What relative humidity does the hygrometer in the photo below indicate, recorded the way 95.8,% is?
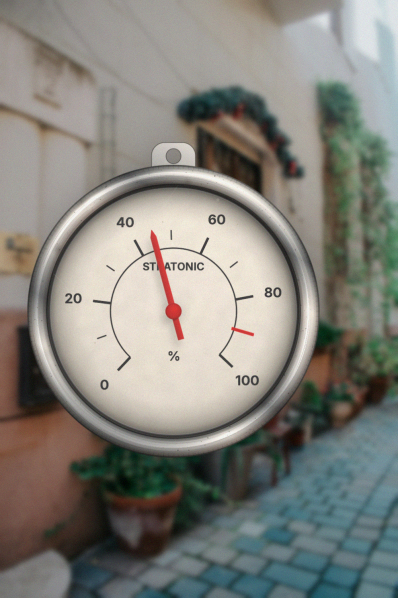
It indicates 45,%
